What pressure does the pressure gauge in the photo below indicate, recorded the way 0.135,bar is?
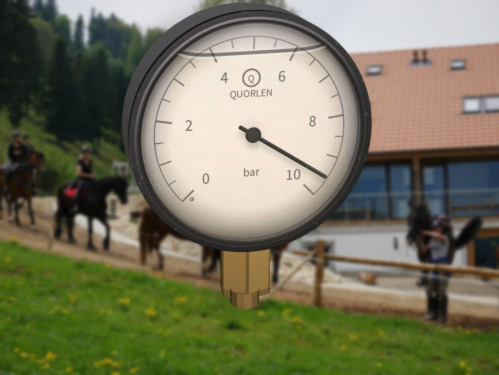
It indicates 9.5,bar
